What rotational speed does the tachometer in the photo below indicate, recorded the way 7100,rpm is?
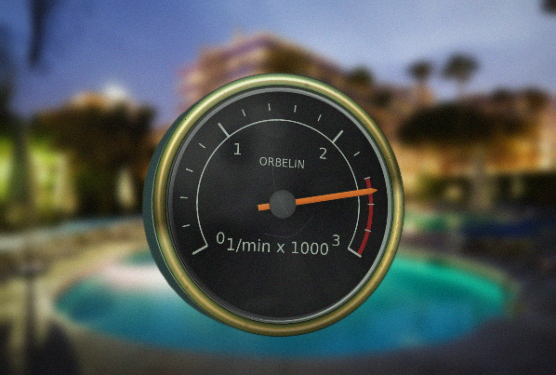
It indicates 2500,rpm
